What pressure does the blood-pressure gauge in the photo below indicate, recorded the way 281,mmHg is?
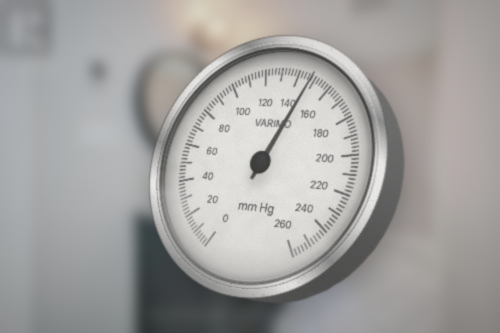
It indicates 150,mmHg
